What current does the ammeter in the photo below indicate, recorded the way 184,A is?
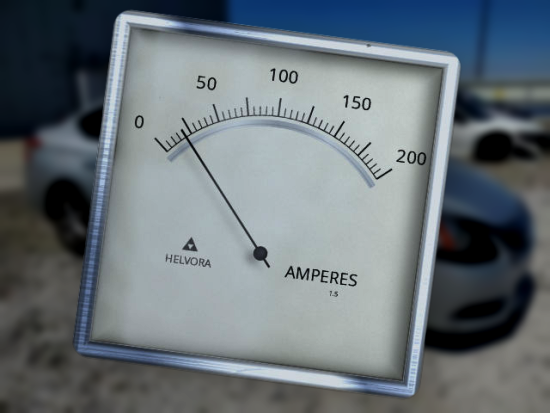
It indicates 20,A
